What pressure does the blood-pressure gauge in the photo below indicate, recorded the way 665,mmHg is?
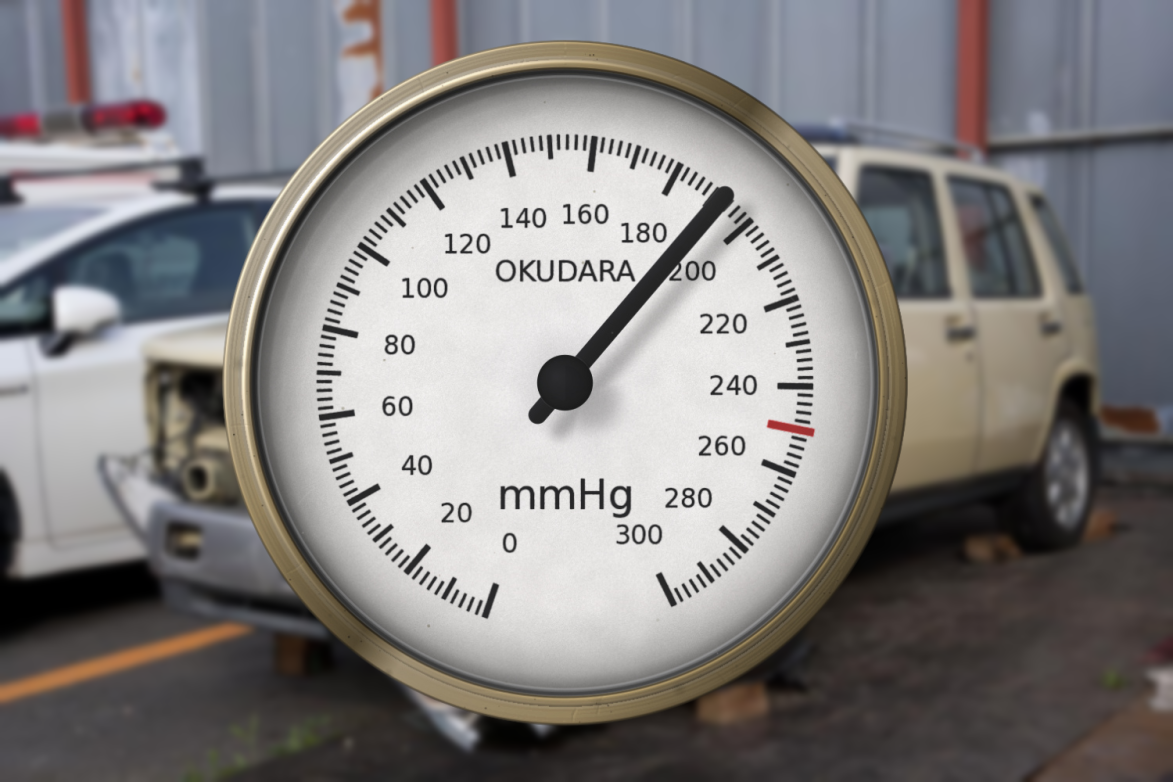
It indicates 192,mmHg
